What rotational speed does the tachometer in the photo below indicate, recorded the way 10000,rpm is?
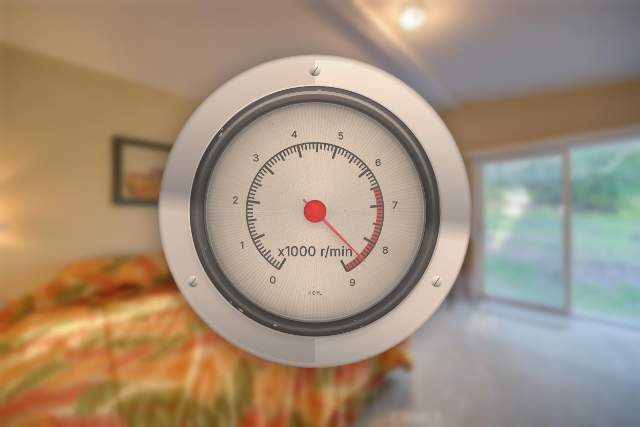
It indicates 8500,rpm
